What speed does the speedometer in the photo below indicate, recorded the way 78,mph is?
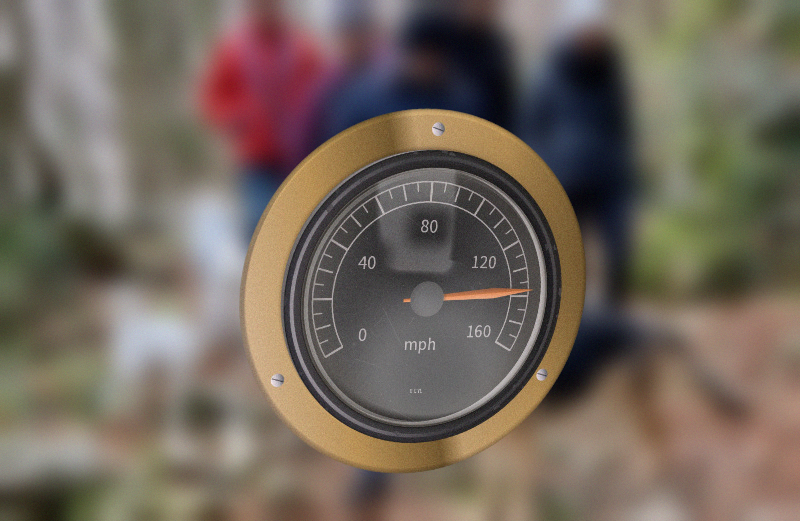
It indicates 137.5,mph
